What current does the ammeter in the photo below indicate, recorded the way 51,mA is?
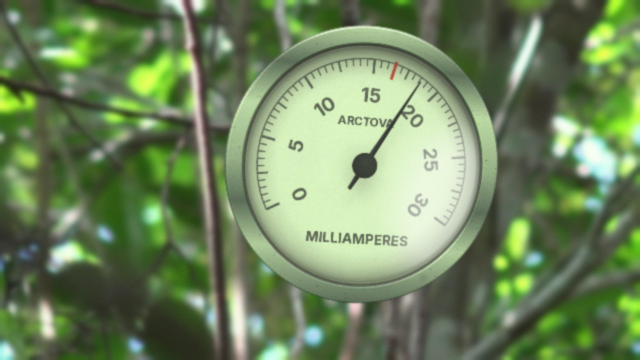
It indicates 18.5,mA
